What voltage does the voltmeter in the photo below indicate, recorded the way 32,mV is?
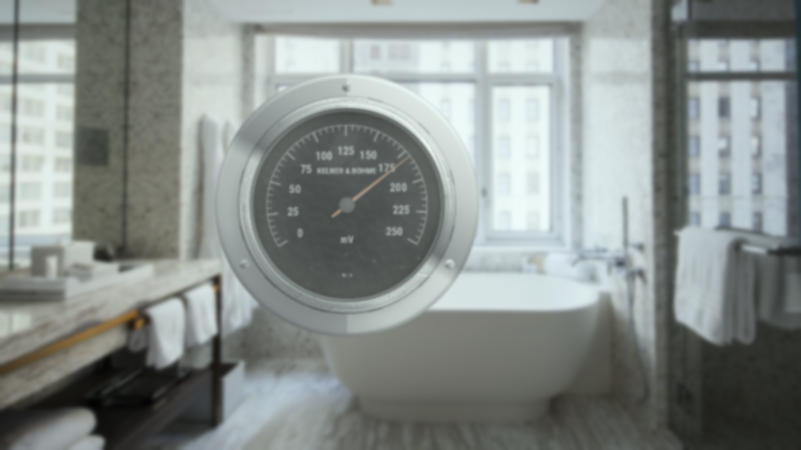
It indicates 180,mV
